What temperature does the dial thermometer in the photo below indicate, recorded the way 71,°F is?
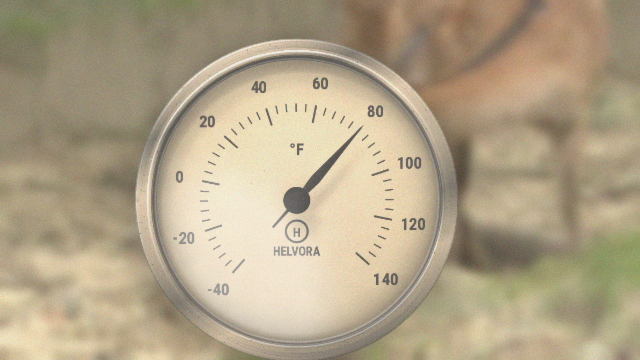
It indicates 80,°F
